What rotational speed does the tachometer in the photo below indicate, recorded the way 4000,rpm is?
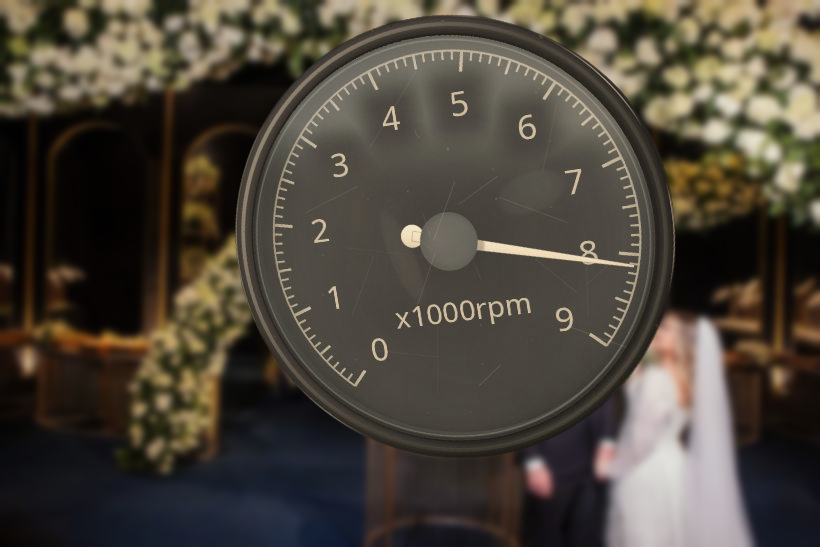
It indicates 8100,rpm
